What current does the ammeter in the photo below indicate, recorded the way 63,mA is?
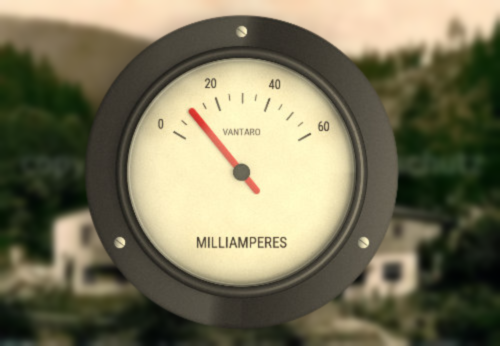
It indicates 10,mA
